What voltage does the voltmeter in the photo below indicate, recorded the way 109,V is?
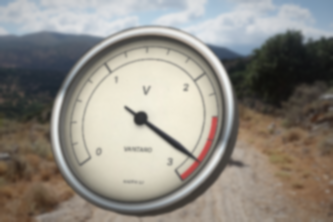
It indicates 2.8,V
